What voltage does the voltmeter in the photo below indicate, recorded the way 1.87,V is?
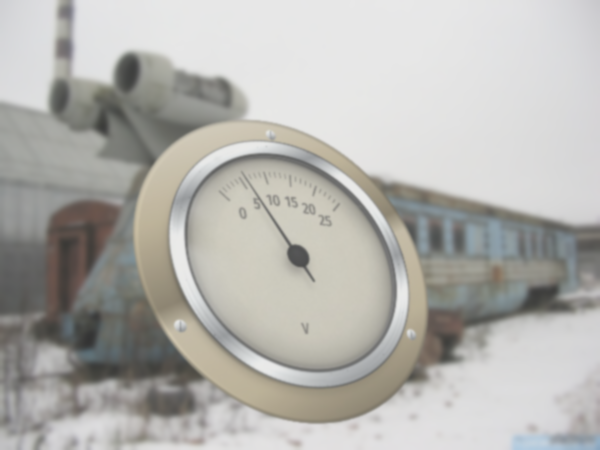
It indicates 5,V
